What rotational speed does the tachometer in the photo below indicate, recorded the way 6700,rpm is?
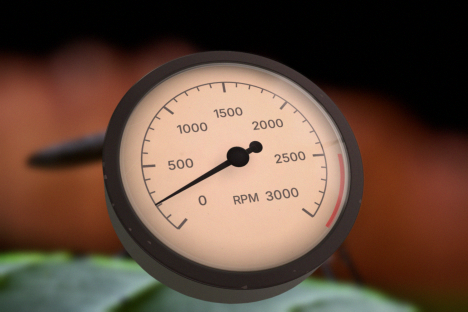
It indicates 200,rpm
